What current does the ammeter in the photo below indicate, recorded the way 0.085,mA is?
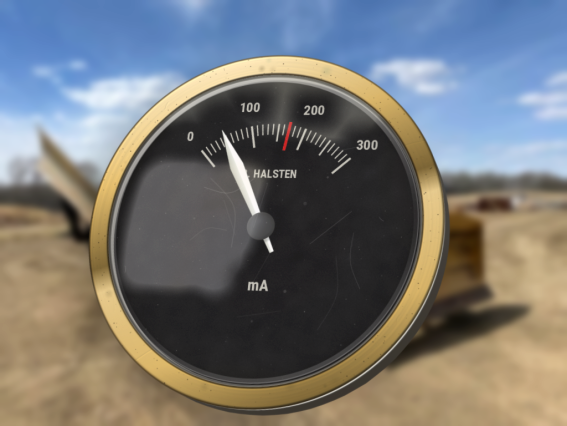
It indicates 50,mA
